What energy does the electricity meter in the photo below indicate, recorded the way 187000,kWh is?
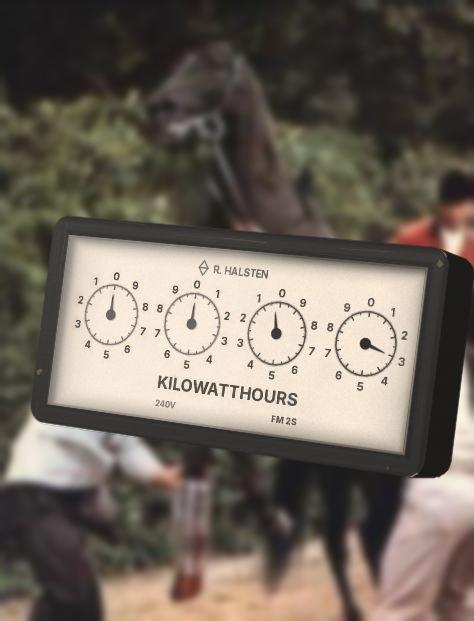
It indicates 3,kWh
